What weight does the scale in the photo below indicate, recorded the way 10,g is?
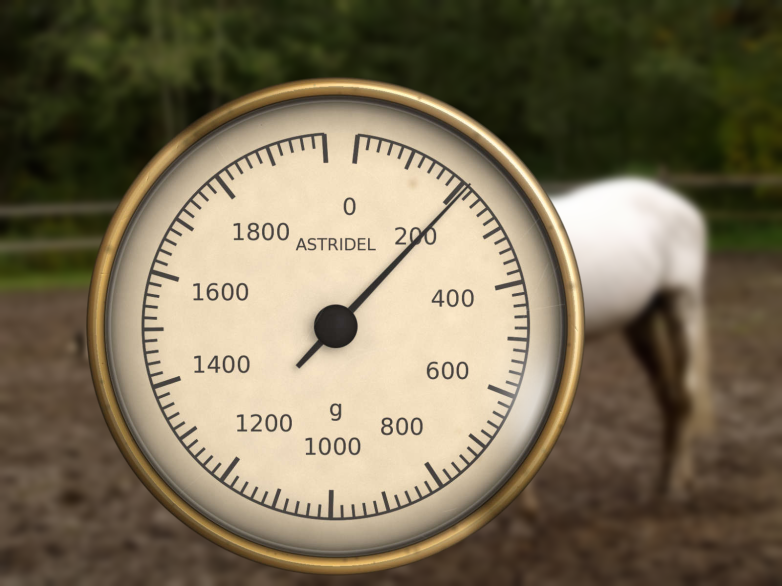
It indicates 210,g
